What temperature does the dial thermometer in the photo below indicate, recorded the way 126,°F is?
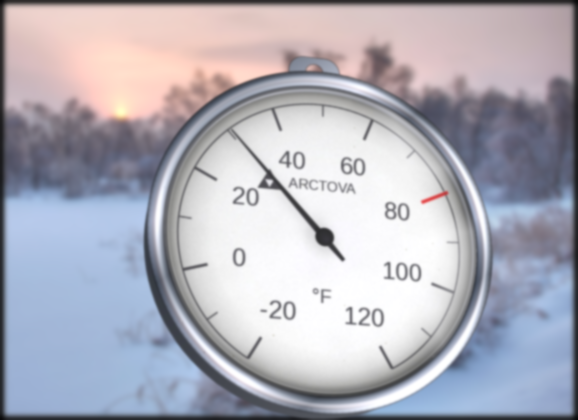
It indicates 30,°F
